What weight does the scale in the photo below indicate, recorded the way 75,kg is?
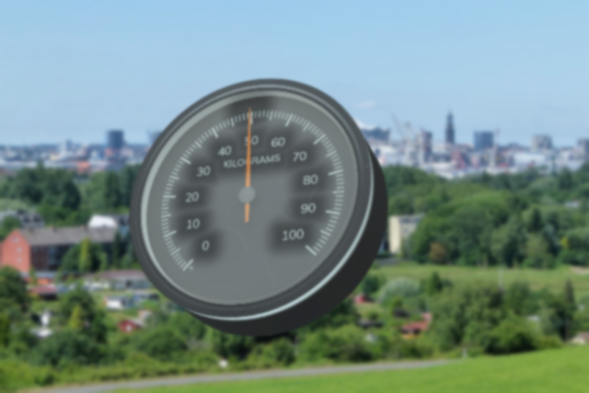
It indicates 50,kg
